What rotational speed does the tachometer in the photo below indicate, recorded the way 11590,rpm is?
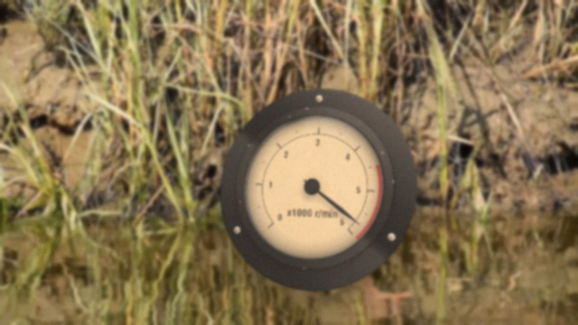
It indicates 5750,rpm
